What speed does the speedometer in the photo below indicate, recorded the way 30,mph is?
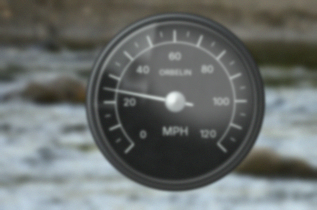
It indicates 25,mph
